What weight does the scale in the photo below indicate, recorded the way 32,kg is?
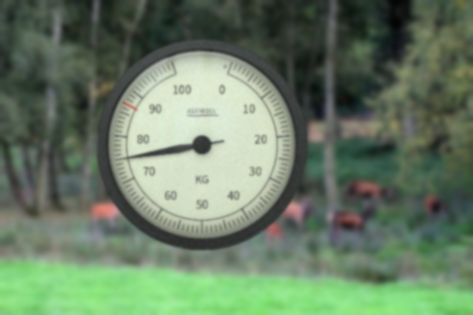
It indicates 75,kg
